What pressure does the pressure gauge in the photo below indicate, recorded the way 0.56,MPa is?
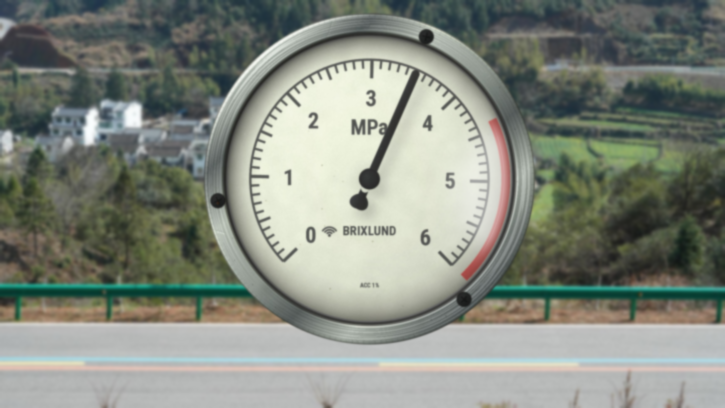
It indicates 3.5,MPa
